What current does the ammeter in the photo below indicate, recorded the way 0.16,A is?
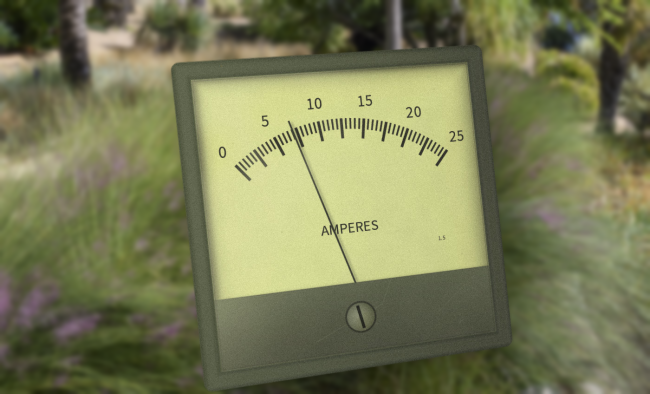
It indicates 7,A
